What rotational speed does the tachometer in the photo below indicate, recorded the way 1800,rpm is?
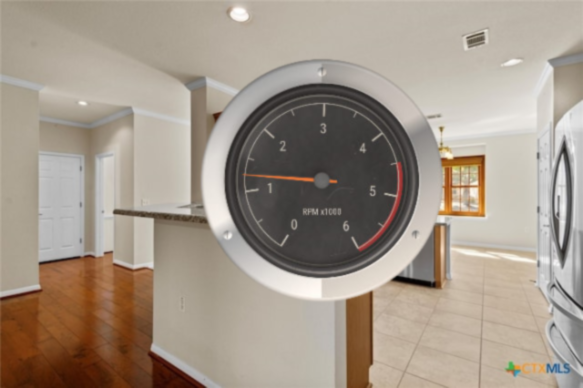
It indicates 1250,rpm
